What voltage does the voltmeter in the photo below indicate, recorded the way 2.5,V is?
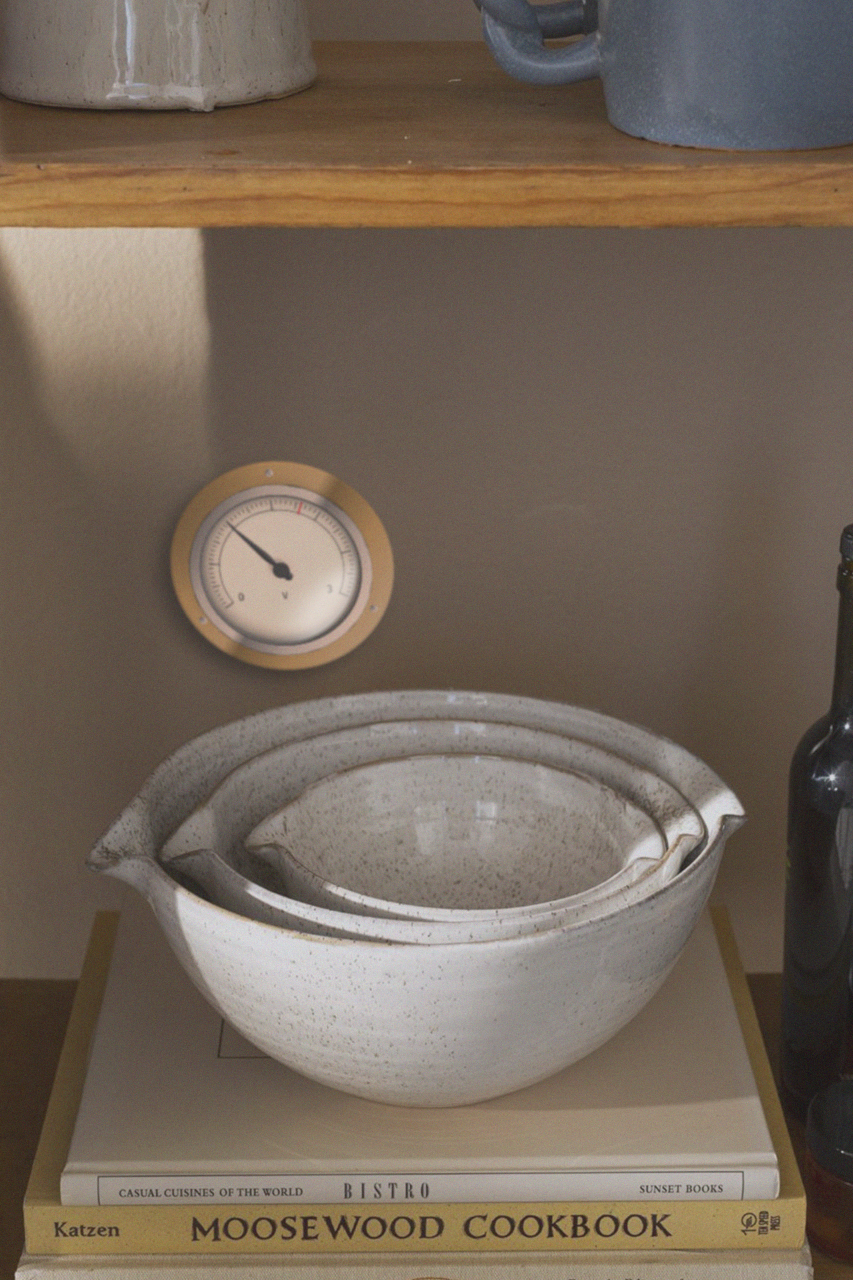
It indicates 1,V
